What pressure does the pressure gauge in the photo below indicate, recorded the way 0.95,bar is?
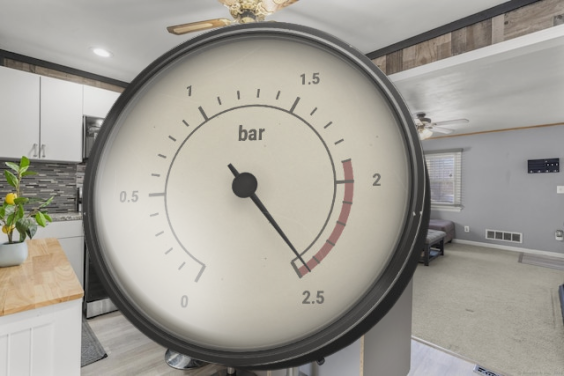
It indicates 2.45,bar
